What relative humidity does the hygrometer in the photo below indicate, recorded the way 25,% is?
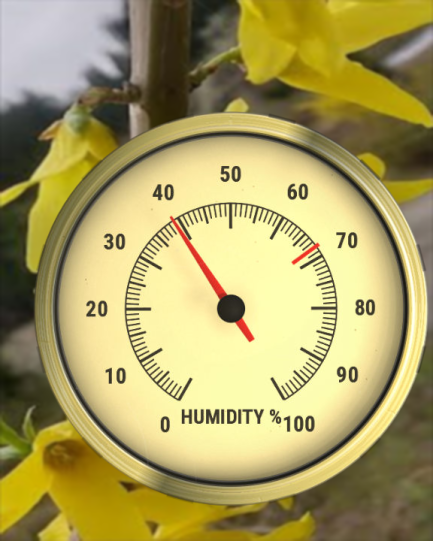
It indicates 39,%
